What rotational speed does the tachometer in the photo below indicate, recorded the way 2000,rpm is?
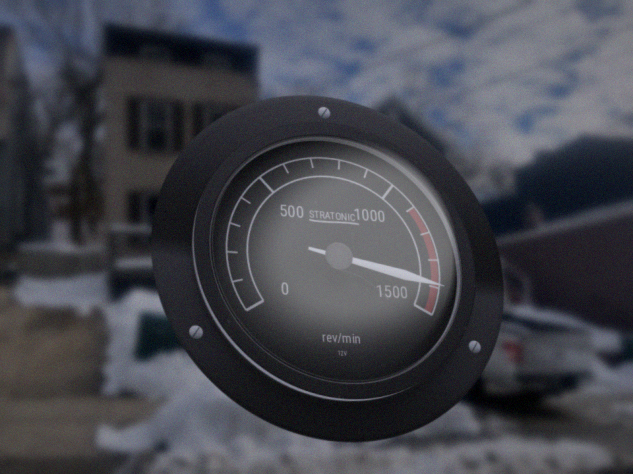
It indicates 1400,rpm
